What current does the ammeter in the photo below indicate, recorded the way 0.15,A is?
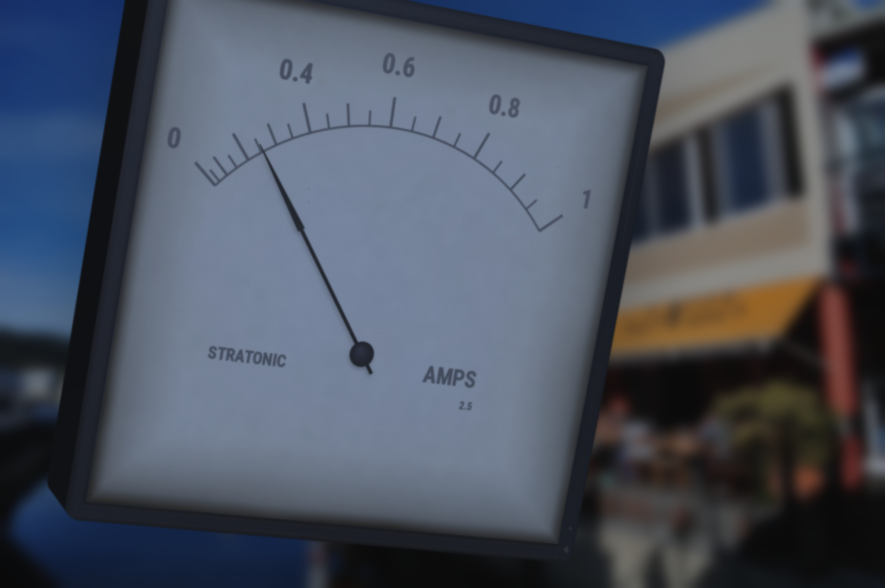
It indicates 0.25,A
